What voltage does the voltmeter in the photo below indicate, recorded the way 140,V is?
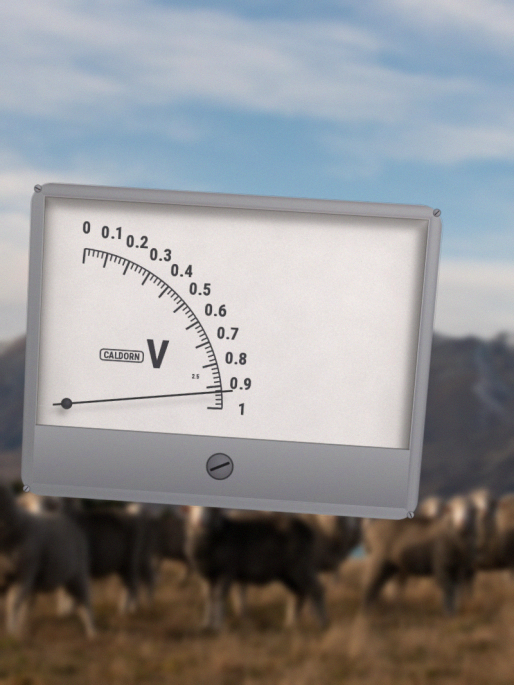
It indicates 0.92,V
